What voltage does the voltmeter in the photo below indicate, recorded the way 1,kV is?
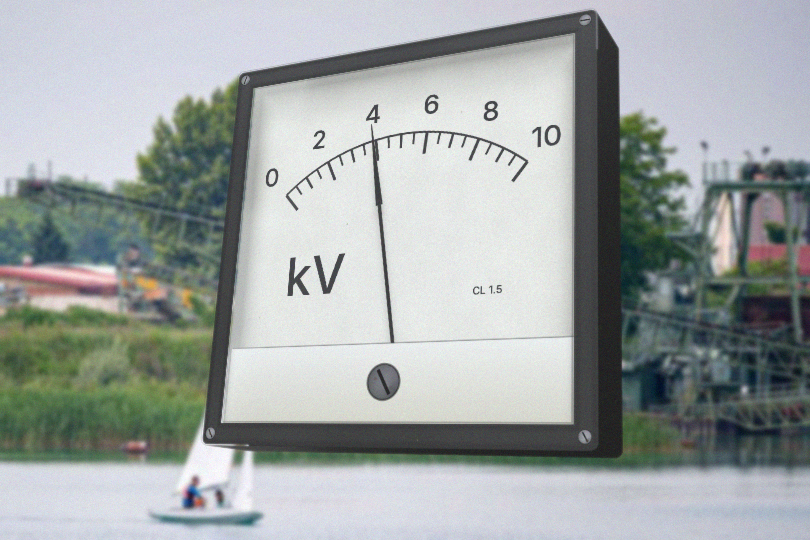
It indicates 4,kV
